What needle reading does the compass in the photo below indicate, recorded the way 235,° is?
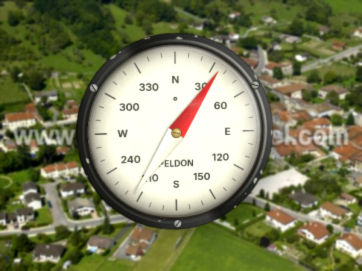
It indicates 35,°
